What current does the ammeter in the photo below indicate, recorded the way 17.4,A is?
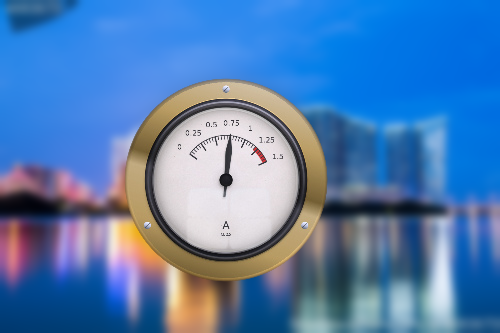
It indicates 0.75,A
